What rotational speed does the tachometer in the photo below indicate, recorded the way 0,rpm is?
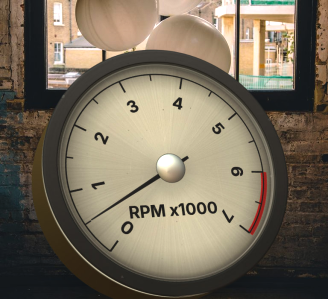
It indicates 500,rpm
